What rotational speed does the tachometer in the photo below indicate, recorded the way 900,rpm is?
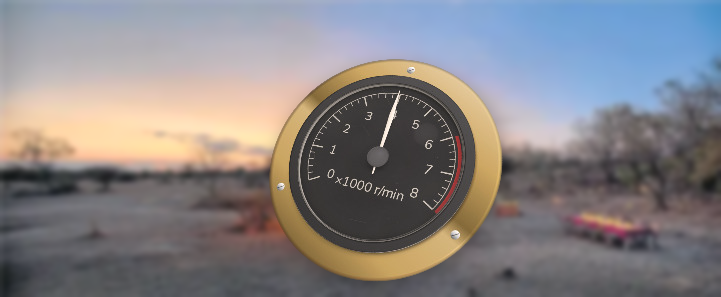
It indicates 4000,rpm
